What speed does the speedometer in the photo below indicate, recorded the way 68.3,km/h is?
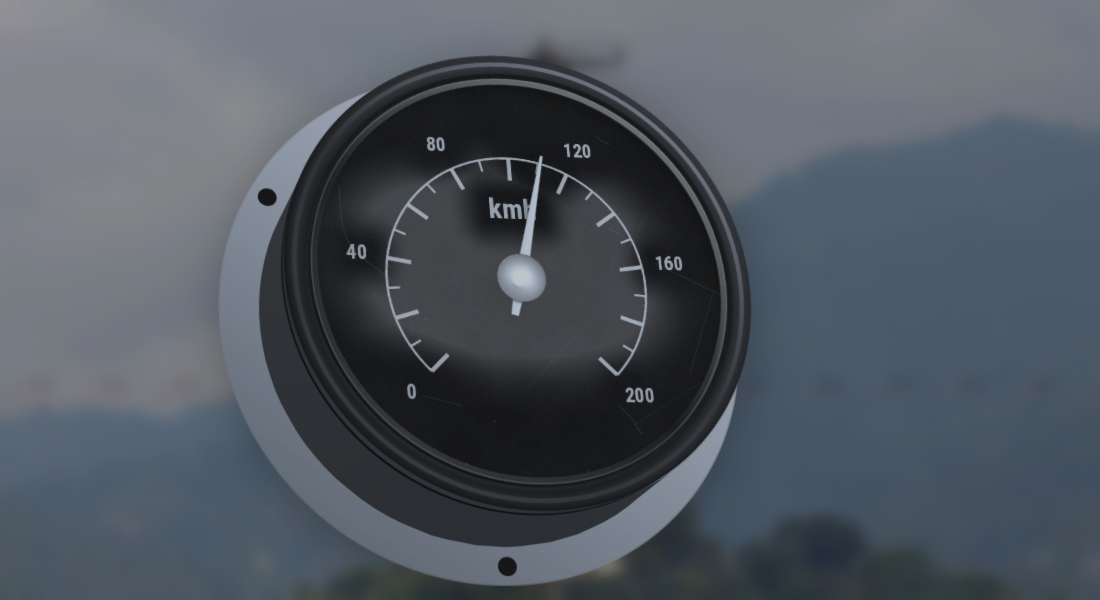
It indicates 110,km/h
